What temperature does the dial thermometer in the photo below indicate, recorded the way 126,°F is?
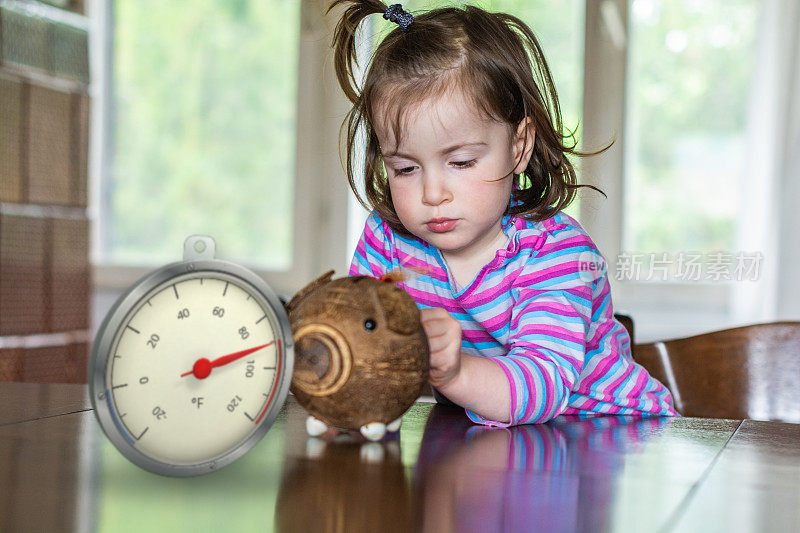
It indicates 90,°F
